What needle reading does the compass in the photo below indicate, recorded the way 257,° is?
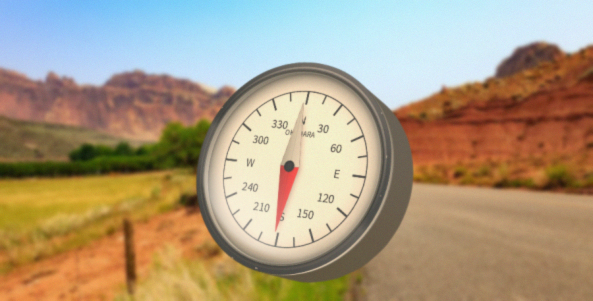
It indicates 180,°
